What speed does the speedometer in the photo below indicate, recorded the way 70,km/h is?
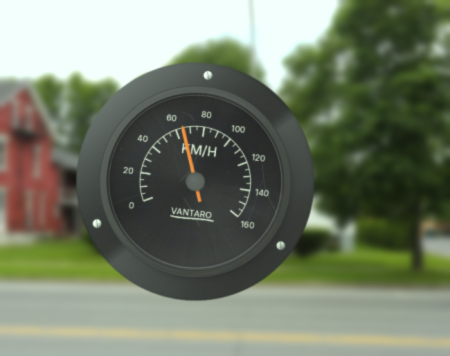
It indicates 65,km/h
